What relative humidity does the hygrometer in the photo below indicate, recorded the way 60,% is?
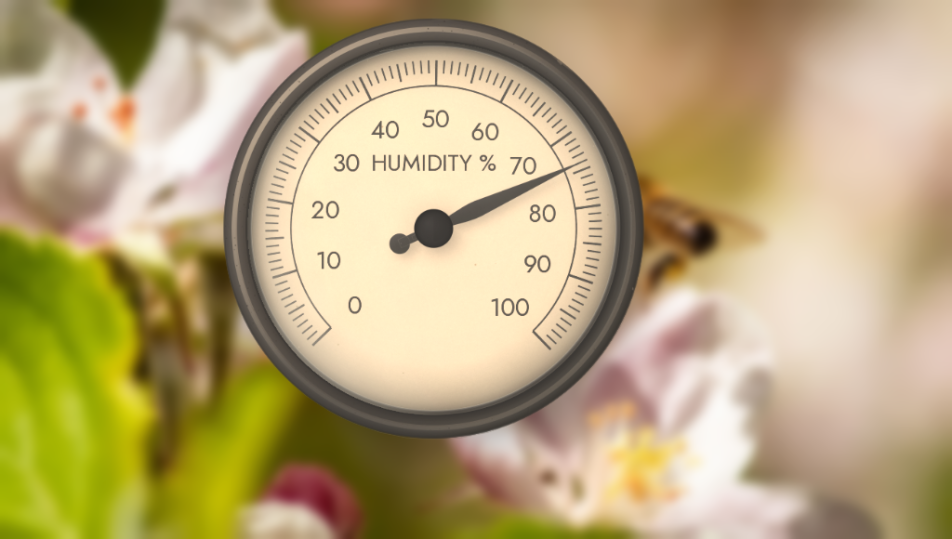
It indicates 74,%
